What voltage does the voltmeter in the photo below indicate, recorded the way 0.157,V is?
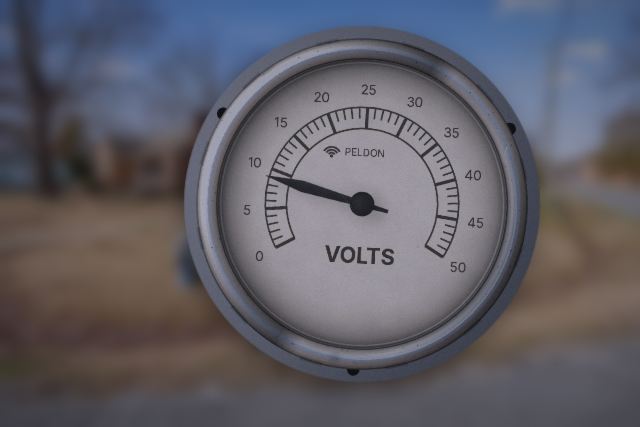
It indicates 9,V
